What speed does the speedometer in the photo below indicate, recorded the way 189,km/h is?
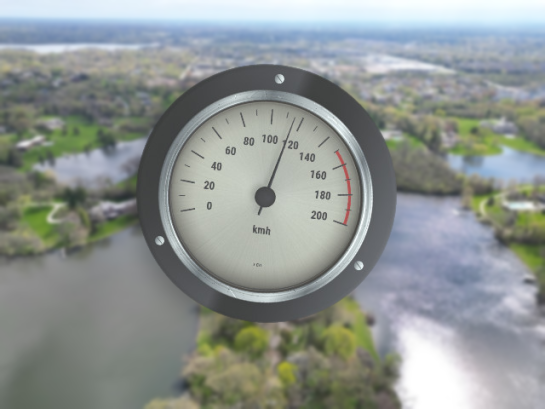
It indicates 115,km/h
